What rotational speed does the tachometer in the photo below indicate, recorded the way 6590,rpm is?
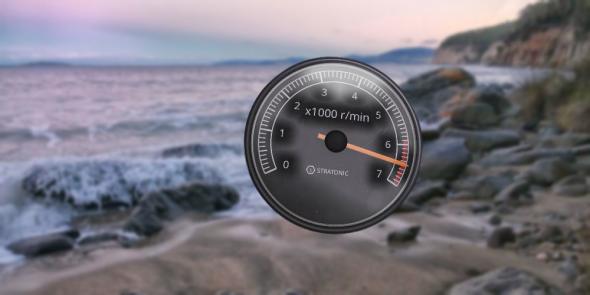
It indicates 6500,rpm
